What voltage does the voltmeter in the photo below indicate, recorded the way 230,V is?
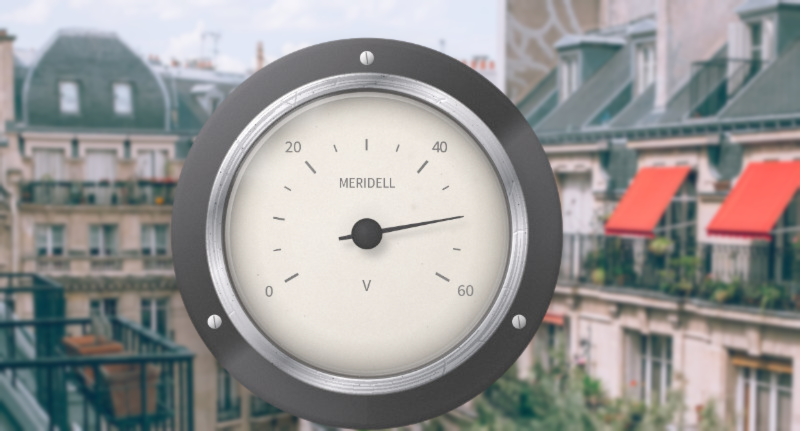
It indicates 50,V
